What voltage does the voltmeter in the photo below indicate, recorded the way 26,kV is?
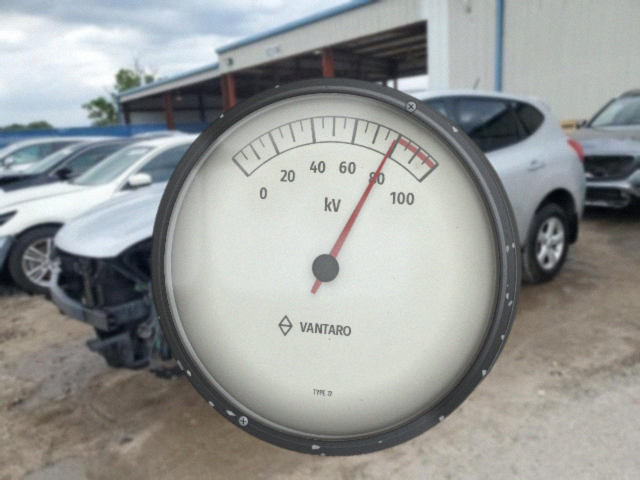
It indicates 80,kV
